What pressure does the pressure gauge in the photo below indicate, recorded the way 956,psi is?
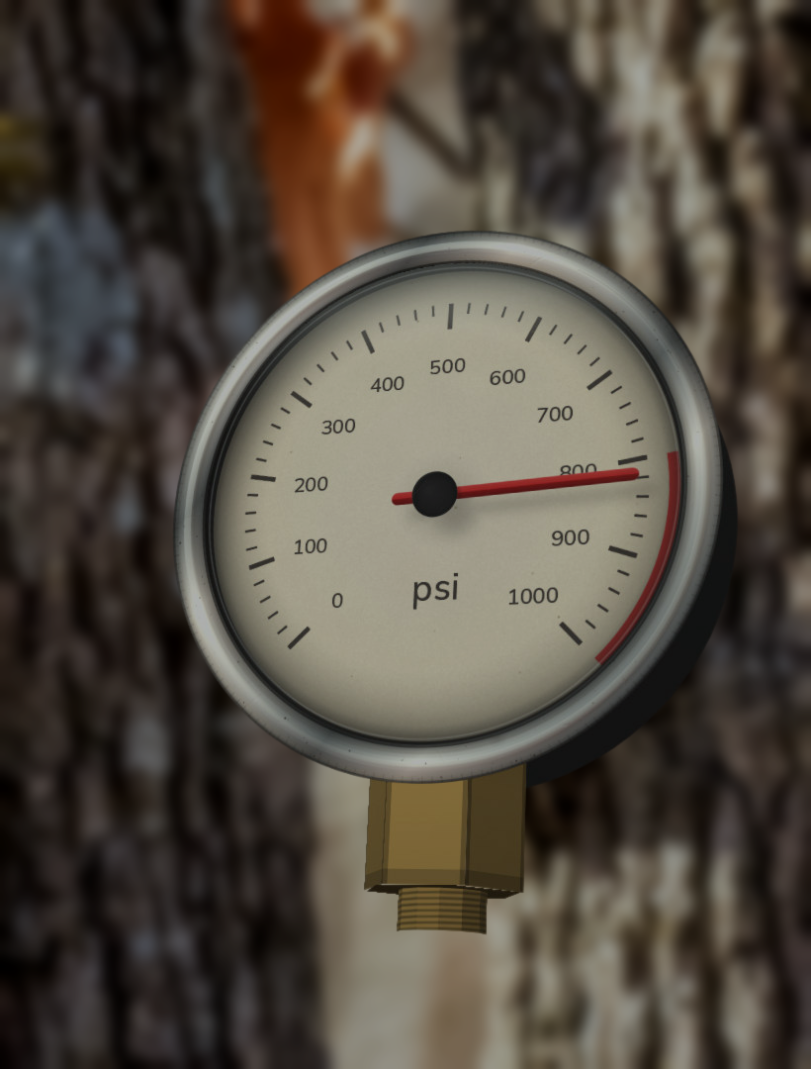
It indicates 820,psi
